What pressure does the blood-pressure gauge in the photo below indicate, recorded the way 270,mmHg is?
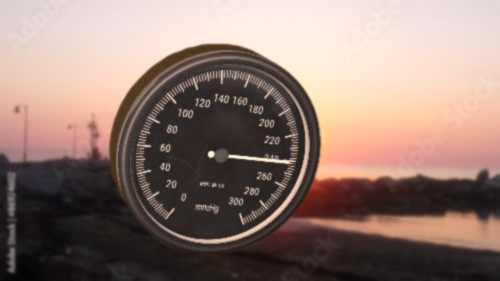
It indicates 240,mmHg
